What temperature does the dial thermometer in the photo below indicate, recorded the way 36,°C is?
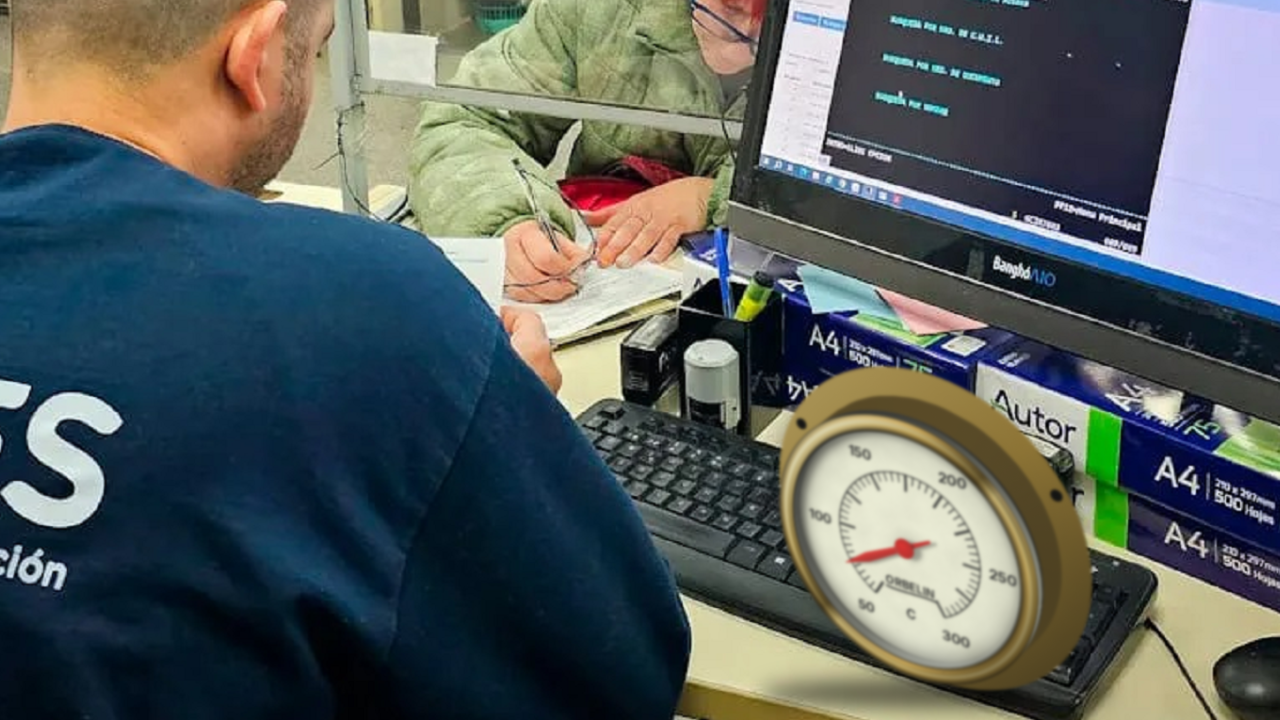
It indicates 75,°C
